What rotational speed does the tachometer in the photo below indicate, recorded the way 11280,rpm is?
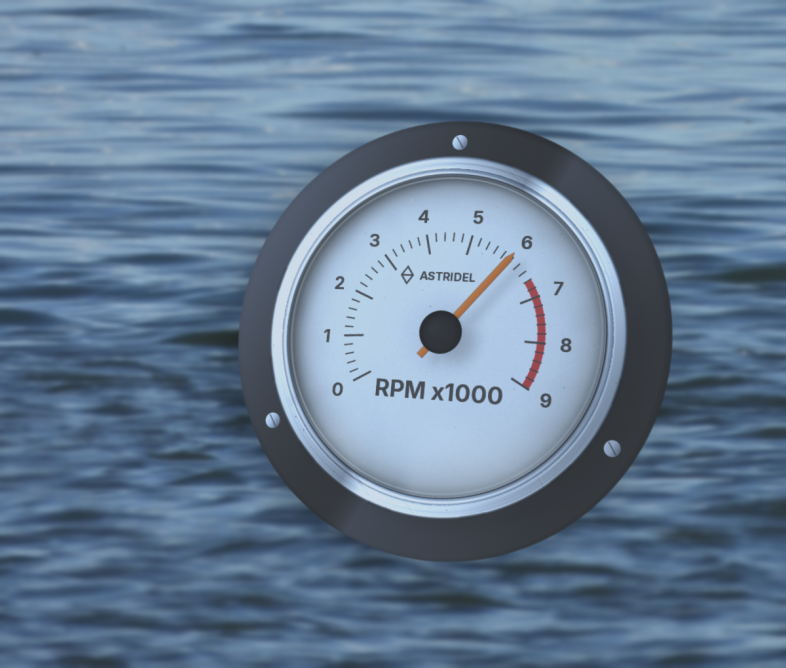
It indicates 6000,rpm
